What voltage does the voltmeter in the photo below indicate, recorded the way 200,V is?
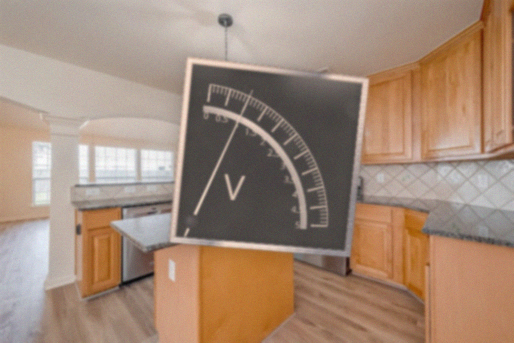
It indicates 1,V
